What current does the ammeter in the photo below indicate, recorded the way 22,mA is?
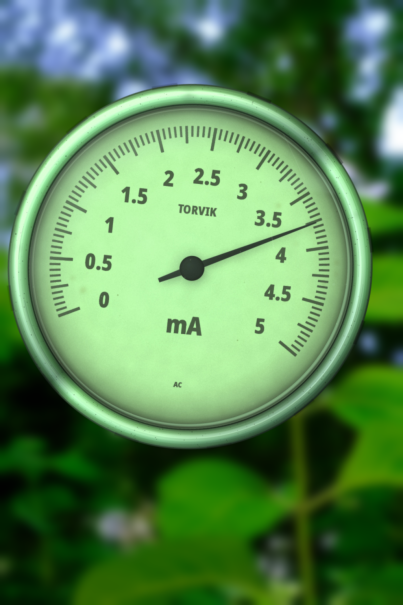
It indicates 3.75,mA
